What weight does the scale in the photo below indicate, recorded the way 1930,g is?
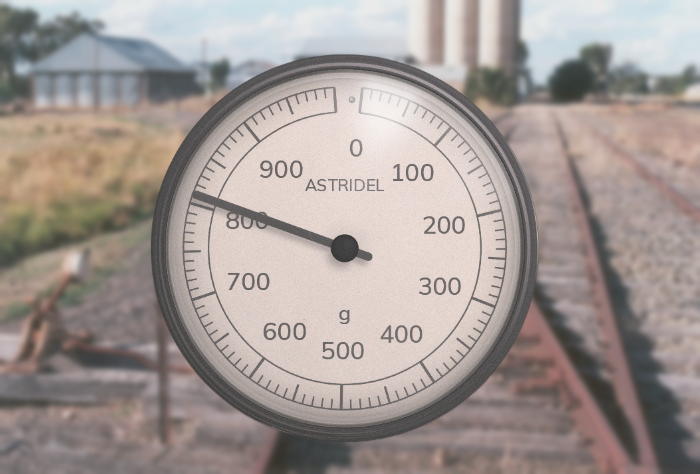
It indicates 810,g
